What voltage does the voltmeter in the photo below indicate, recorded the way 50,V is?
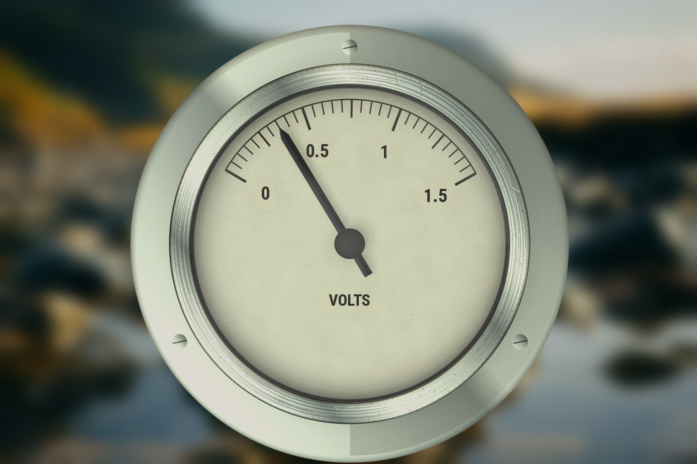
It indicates 0.35,V
